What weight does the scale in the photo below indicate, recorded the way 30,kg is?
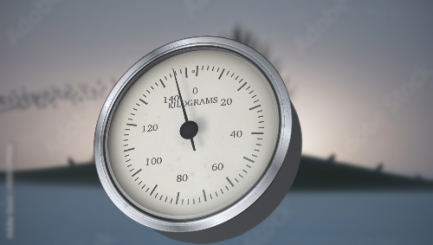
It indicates 146,kg
